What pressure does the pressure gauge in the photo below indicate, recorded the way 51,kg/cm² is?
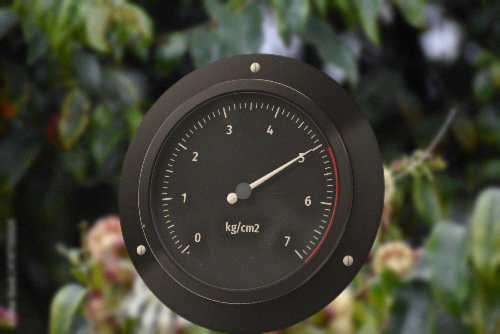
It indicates 5,kg/cm²
